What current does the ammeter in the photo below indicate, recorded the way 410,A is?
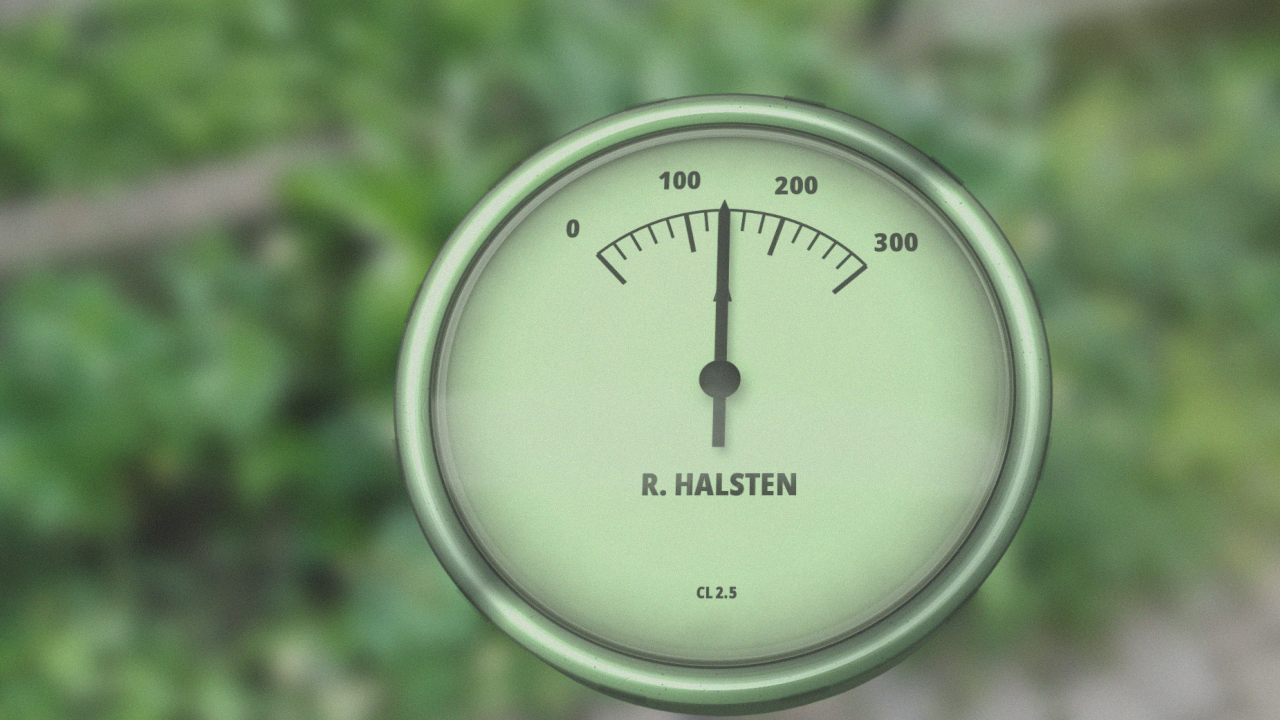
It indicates 140,A
